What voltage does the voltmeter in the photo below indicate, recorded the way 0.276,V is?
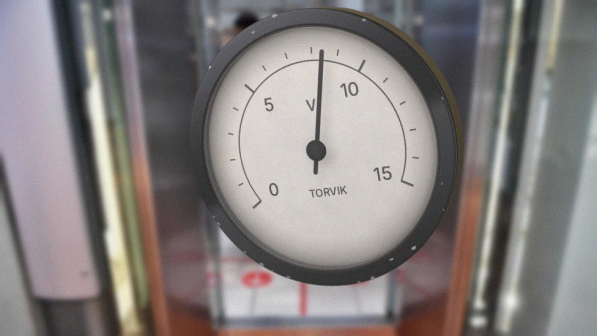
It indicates 8.5,V
